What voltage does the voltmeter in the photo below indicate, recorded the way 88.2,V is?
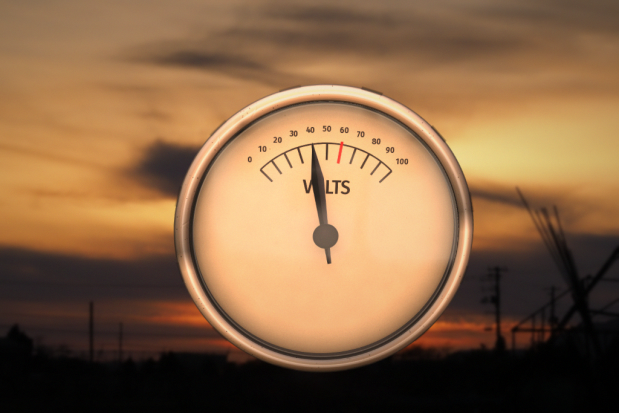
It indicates 40,V
